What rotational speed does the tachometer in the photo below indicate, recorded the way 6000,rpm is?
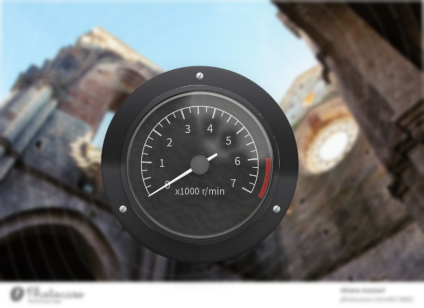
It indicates 0,rpm
